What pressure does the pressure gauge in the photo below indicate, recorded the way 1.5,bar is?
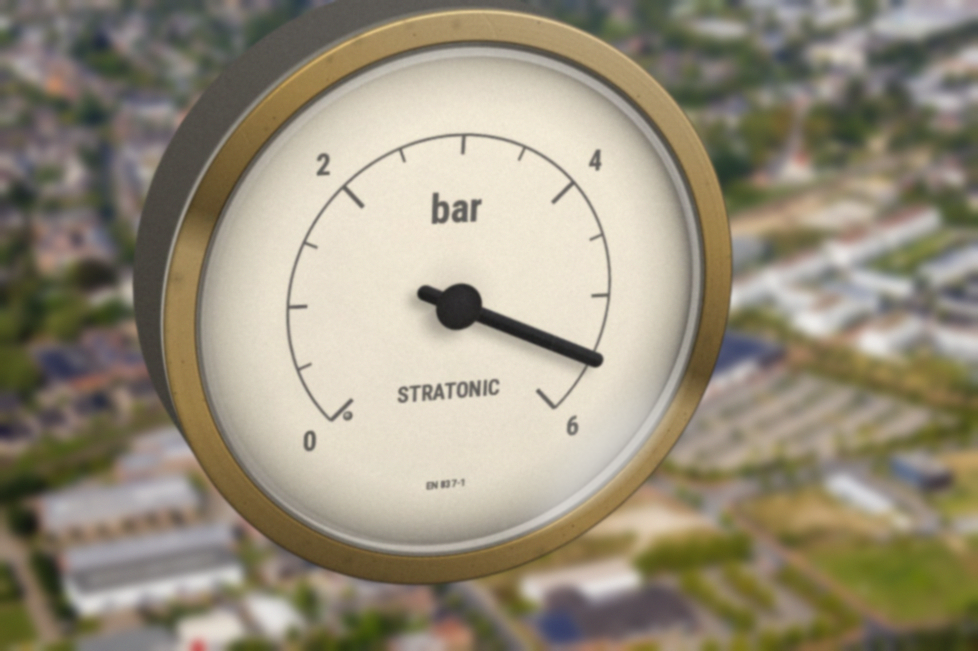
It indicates 5.5,bar
